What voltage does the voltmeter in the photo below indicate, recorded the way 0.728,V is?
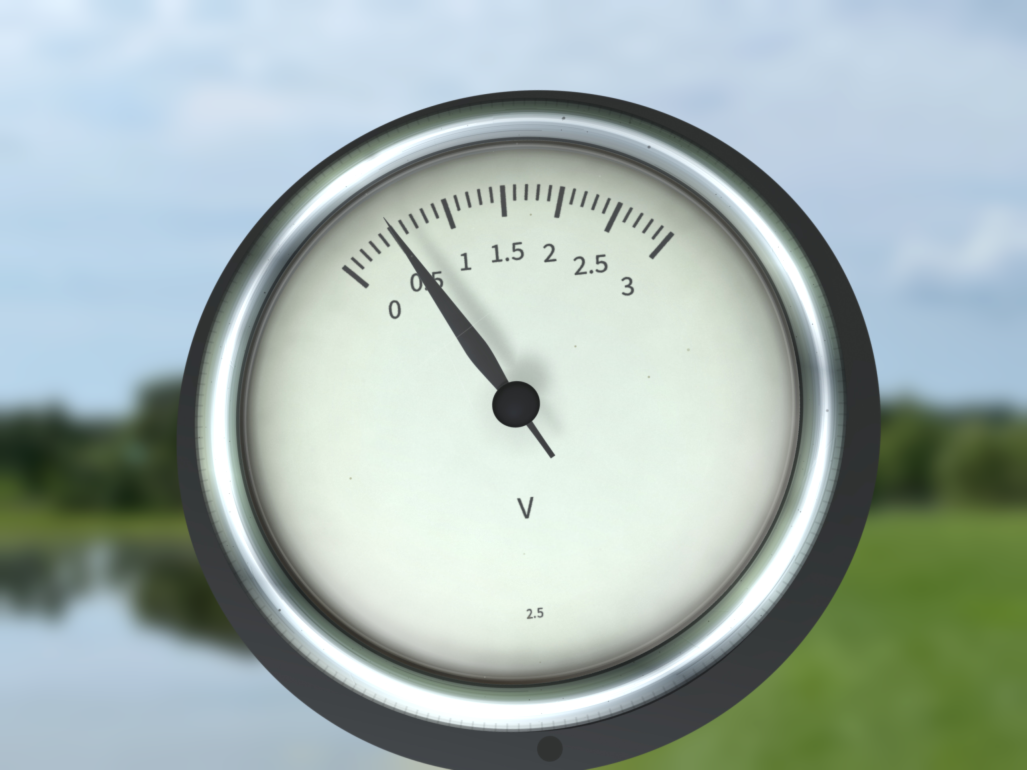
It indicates 0.5,V
